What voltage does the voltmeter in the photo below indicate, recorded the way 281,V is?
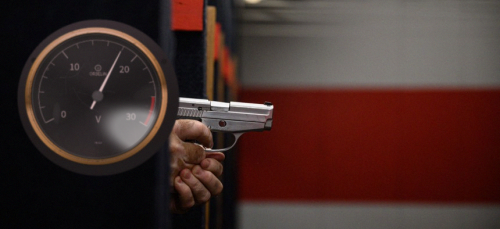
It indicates 18,V
